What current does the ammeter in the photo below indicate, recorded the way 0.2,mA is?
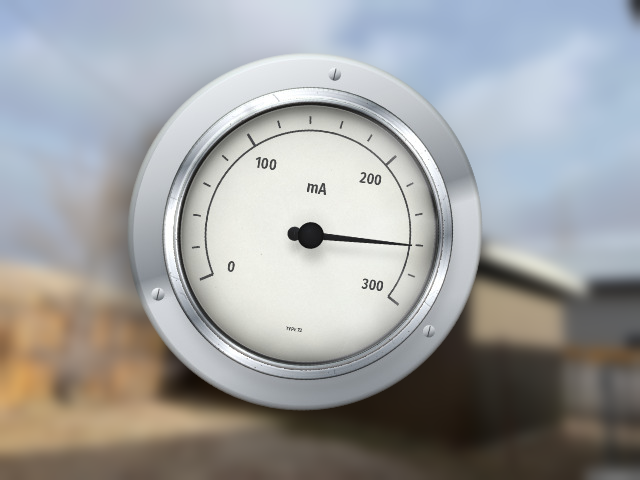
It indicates 260,mA
